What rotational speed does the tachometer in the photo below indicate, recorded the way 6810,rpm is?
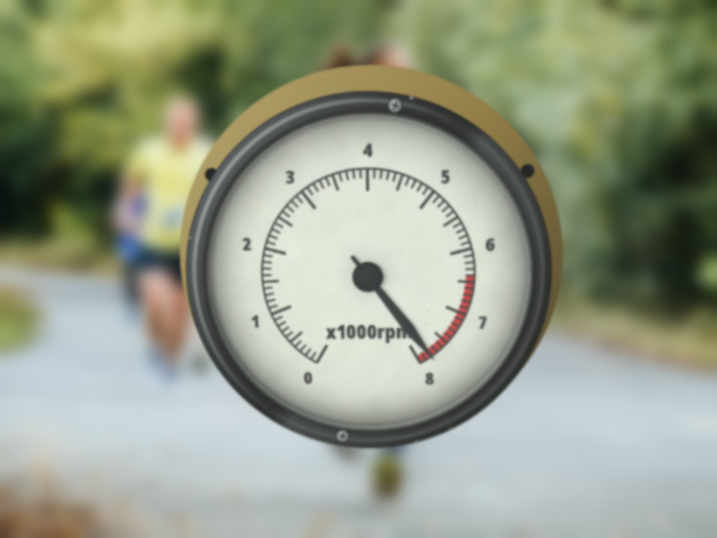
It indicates 7800,rpm
